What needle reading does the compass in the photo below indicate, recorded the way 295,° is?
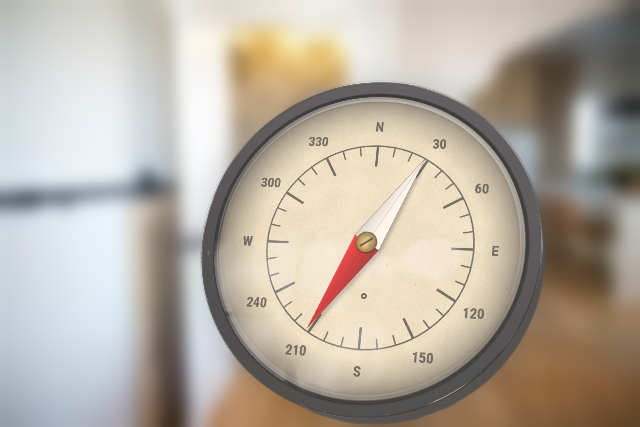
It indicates 210,°
